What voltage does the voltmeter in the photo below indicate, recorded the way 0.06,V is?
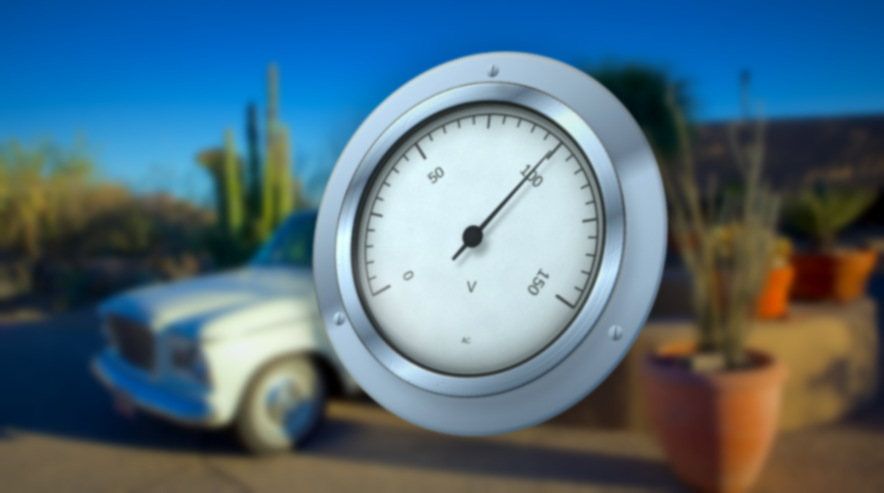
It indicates 100,V
